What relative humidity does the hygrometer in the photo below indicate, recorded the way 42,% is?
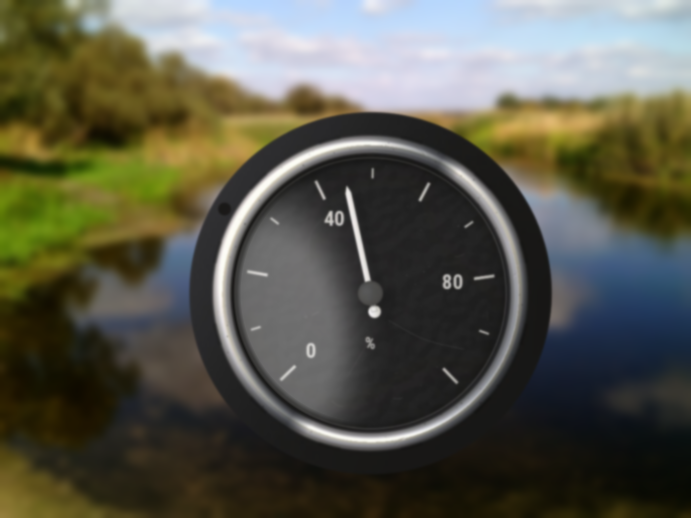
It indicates 45,%
